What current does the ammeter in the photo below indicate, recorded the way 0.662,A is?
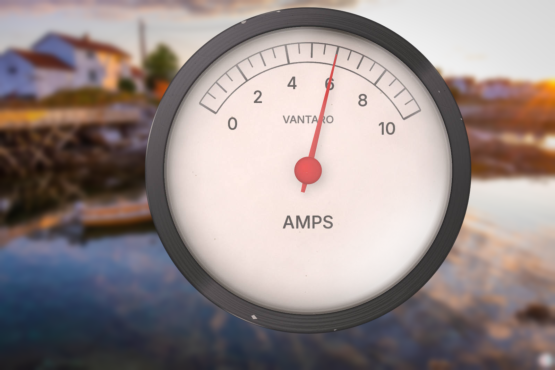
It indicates 6,A
